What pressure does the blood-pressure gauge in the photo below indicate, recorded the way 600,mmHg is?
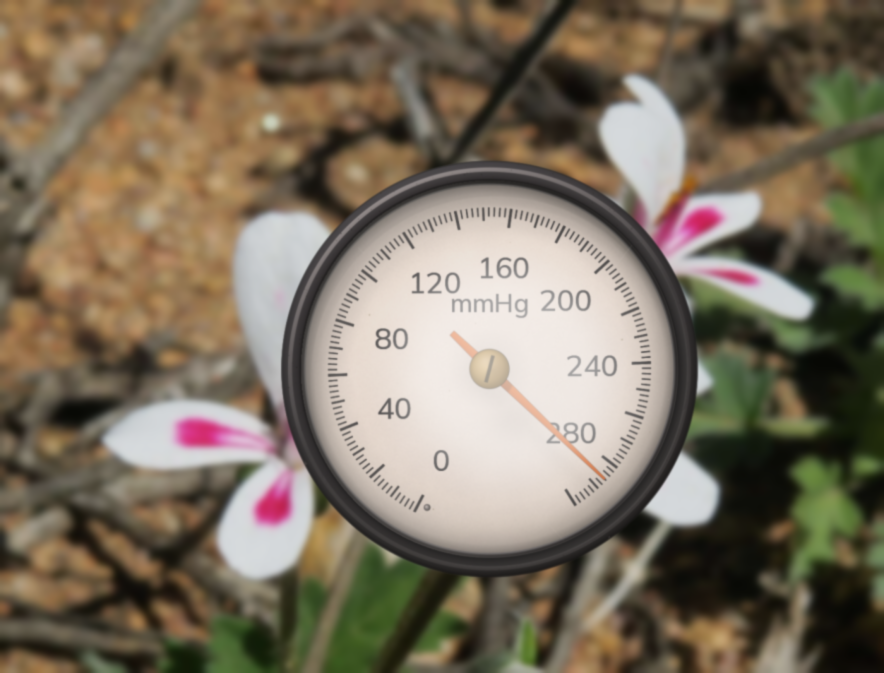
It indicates 286,mmHg
